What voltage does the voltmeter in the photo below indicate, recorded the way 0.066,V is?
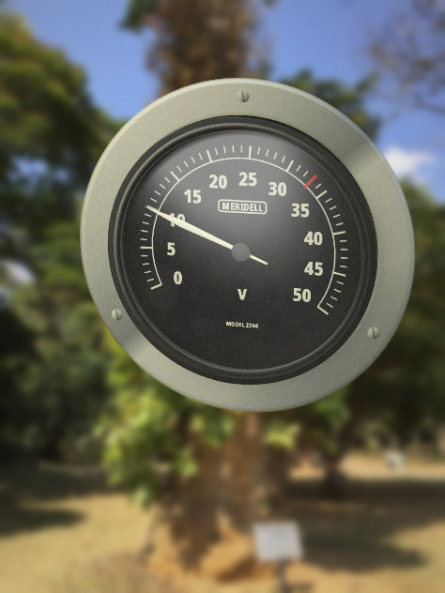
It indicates 10,V
